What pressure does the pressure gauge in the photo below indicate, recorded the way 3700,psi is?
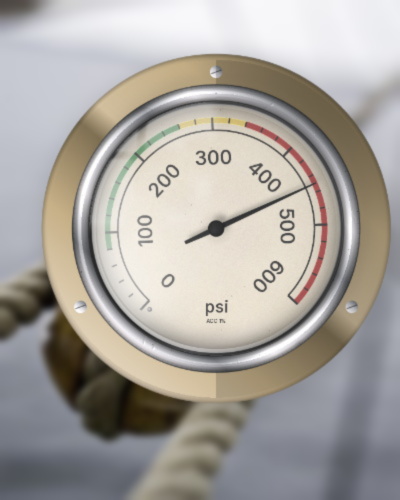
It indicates 450,psi
